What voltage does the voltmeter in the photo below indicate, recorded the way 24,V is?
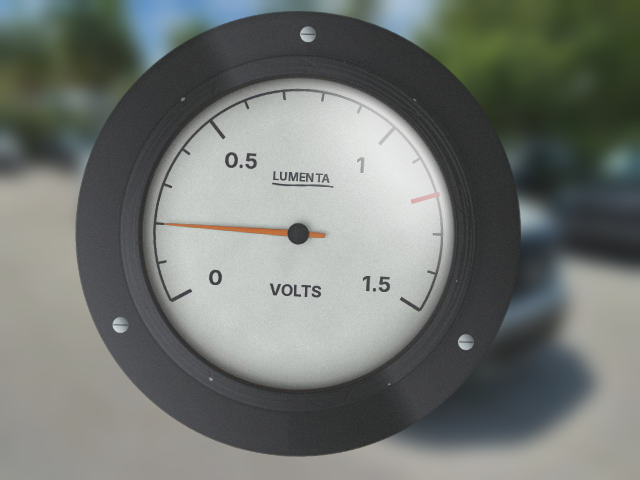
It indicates 0.2,V
